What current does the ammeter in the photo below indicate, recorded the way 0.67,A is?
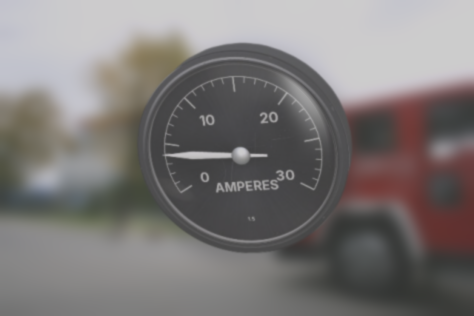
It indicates 4,A
